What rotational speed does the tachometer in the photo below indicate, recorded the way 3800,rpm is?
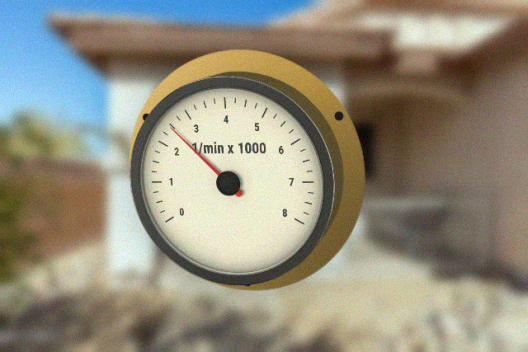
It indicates 2500,rpm
